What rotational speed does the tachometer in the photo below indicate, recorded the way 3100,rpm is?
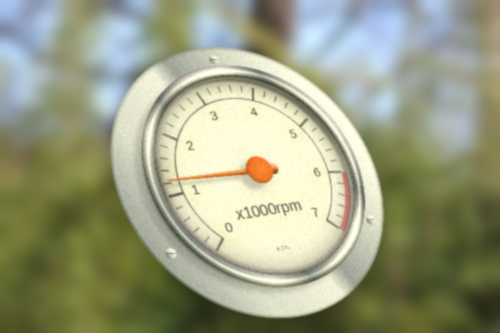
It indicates 1200,rpm
